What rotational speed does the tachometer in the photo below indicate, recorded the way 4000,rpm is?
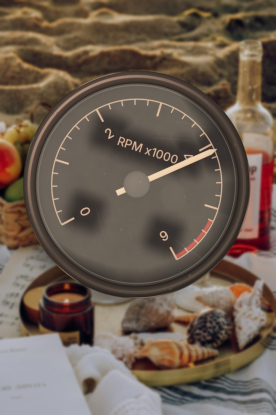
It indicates 4100,rpm
